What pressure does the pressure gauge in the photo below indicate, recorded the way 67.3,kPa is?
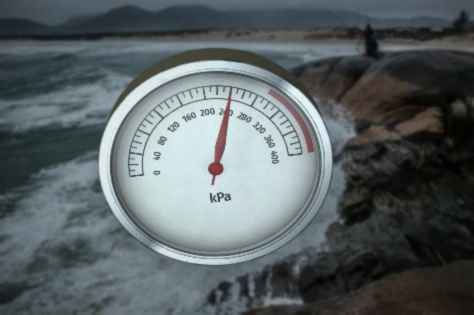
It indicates 240,kPa
